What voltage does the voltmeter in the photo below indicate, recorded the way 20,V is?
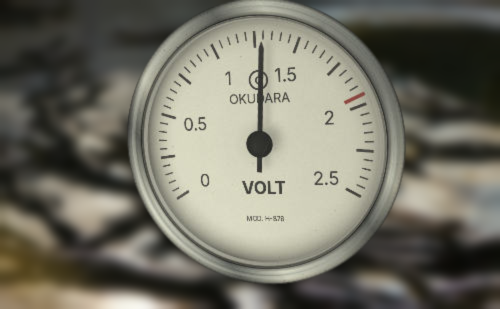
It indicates 1.3,V
